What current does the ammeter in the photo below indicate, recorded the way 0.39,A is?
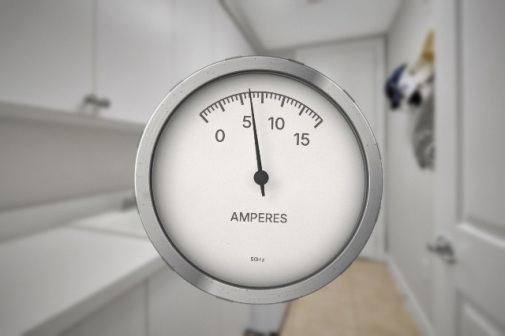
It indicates 6,A
